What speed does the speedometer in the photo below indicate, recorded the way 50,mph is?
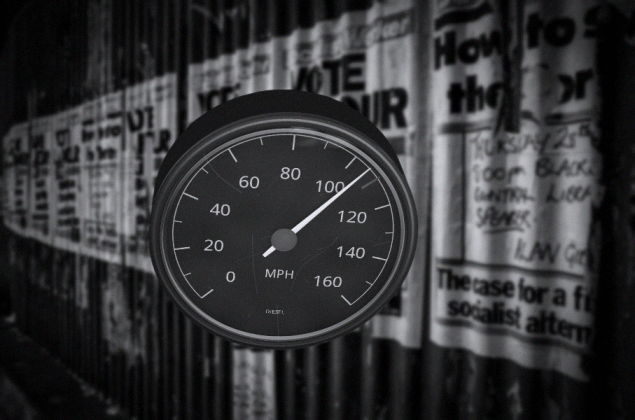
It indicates 105,mph
